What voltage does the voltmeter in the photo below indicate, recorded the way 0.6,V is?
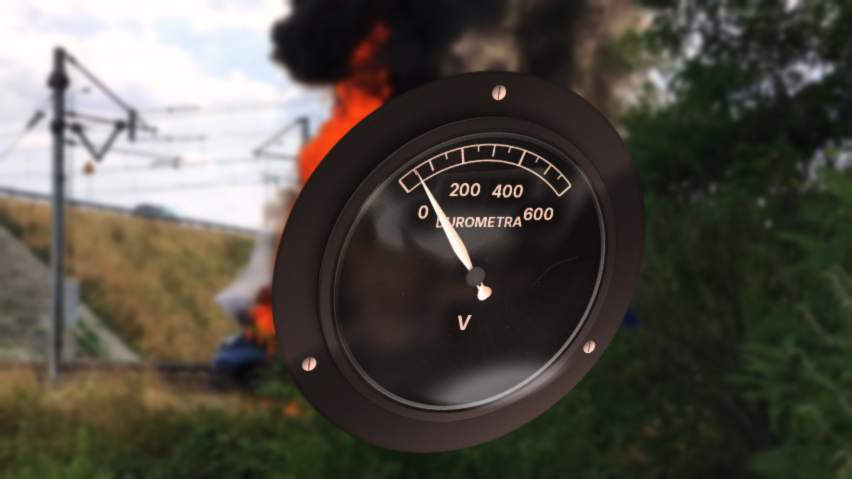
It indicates 50,V
